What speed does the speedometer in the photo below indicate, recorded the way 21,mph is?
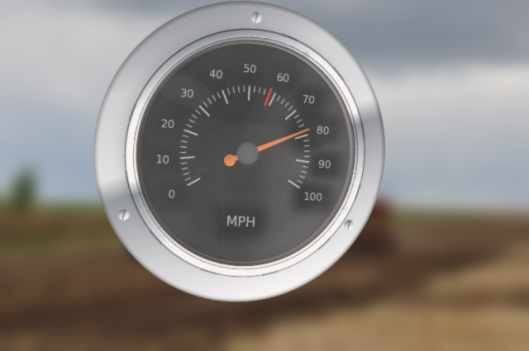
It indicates 78,mph
